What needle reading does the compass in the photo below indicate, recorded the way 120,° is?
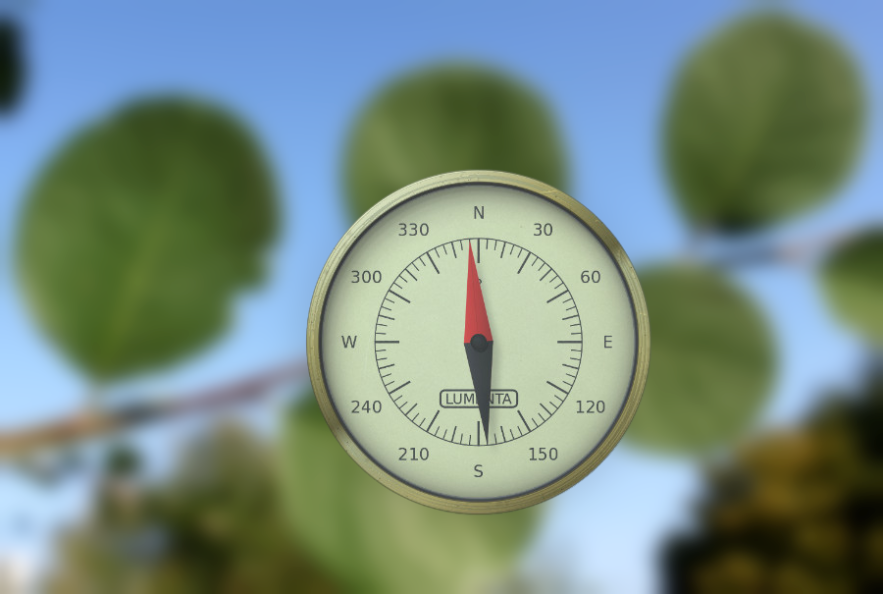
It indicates 355,°
